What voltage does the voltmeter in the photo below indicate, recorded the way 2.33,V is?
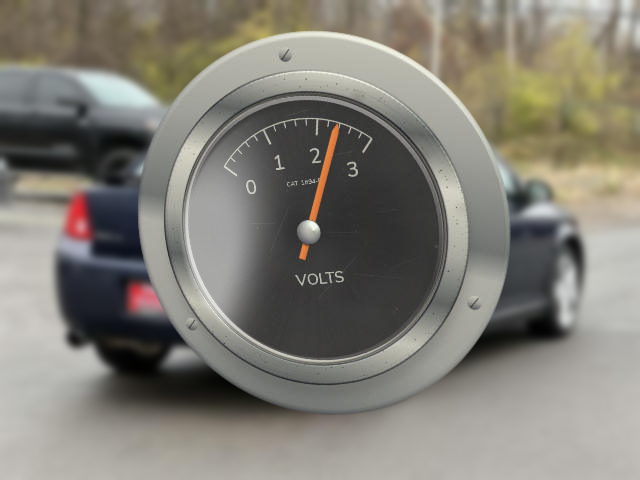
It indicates 2.4,V
